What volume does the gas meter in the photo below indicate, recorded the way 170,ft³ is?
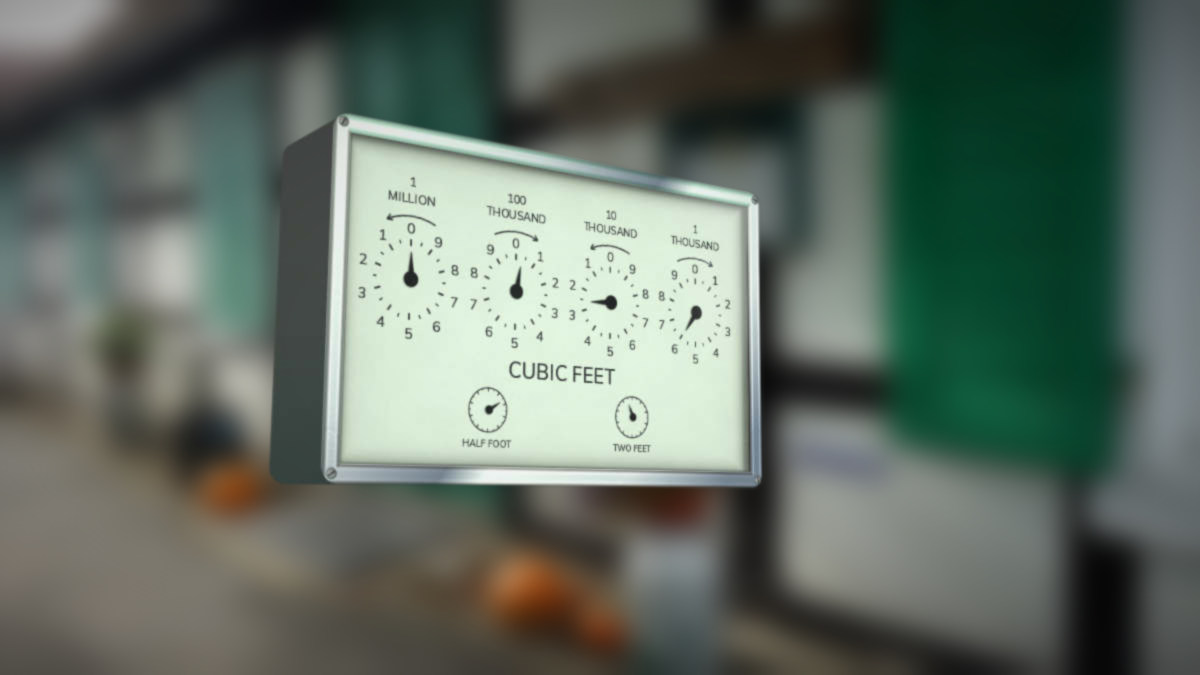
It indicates 2600,ft³
